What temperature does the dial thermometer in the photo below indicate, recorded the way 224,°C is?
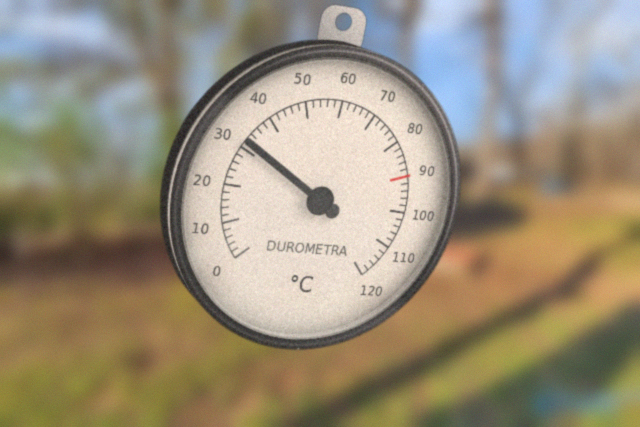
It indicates 32,°C
